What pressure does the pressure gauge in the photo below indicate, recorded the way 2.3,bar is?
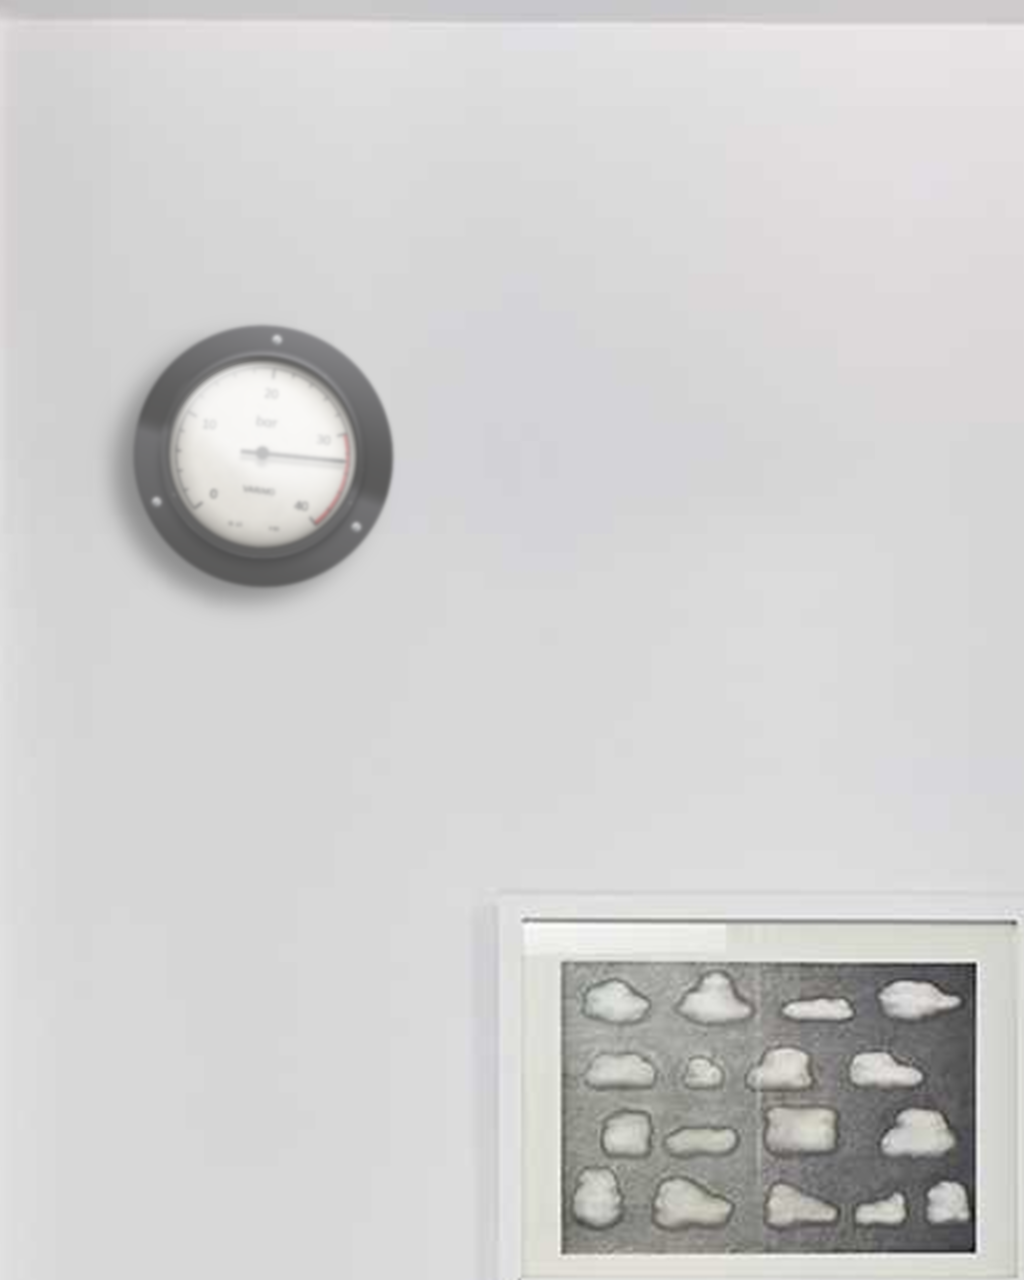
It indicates 33,bar
